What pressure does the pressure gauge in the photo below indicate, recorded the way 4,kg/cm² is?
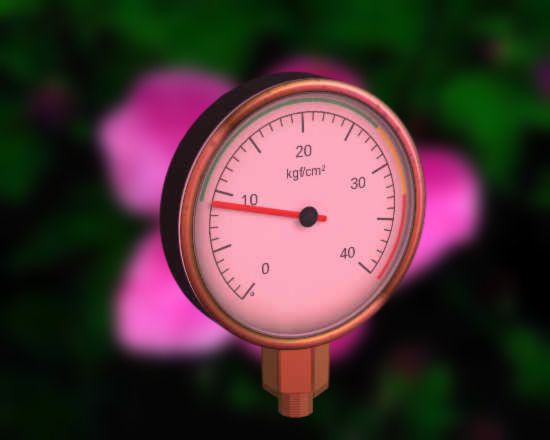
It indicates 9,kg/cm²
